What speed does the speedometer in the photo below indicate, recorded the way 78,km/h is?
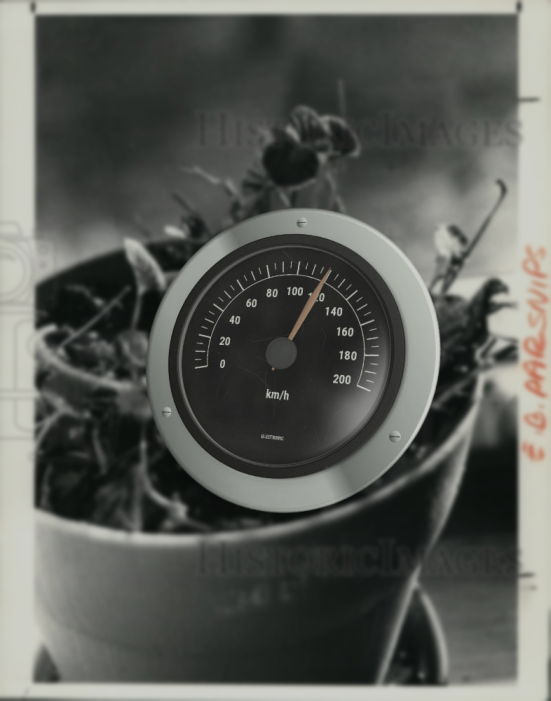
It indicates 120,km/h
